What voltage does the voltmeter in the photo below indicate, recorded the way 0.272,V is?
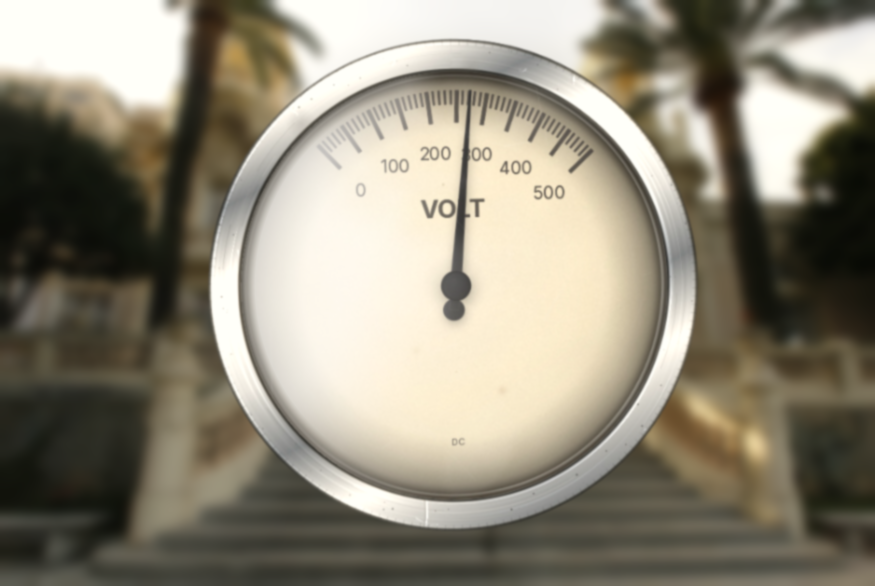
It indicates 270,V
